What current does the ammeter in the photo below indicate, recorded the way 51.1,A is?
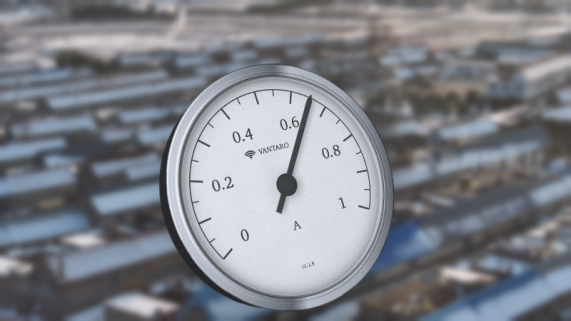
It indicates 0.65,A
